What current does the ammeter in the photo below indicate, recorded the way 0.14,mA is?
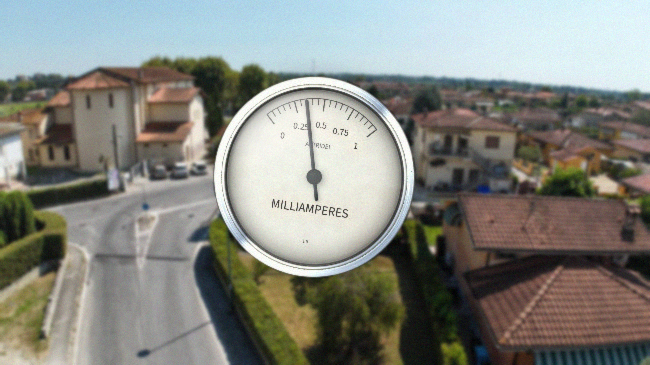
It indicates 0.35,mA
